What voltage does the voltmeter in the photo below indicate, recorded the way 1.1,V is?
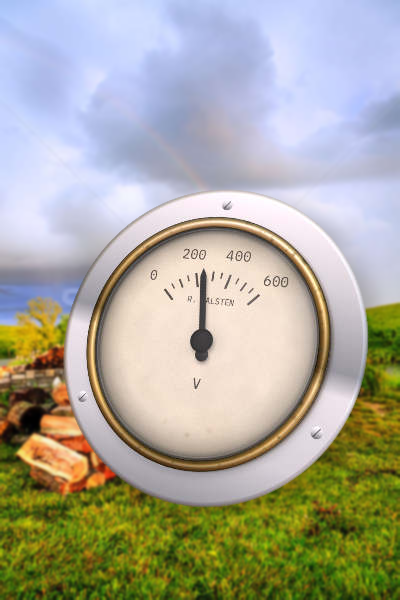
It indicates 250,V
